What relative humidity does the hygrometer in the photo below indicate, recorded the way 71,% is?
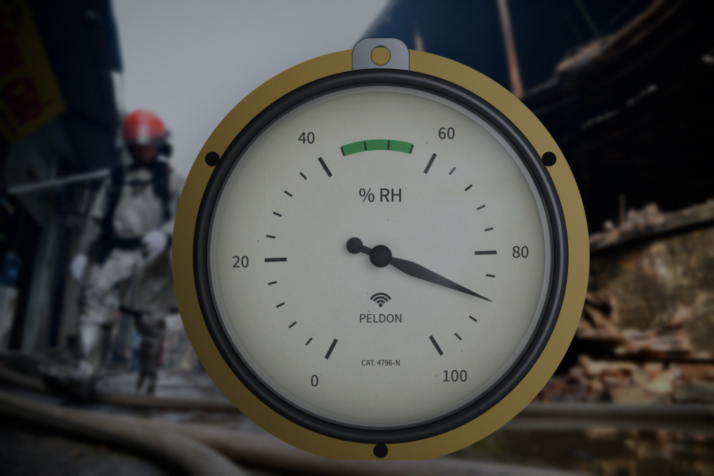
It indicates 88,%
